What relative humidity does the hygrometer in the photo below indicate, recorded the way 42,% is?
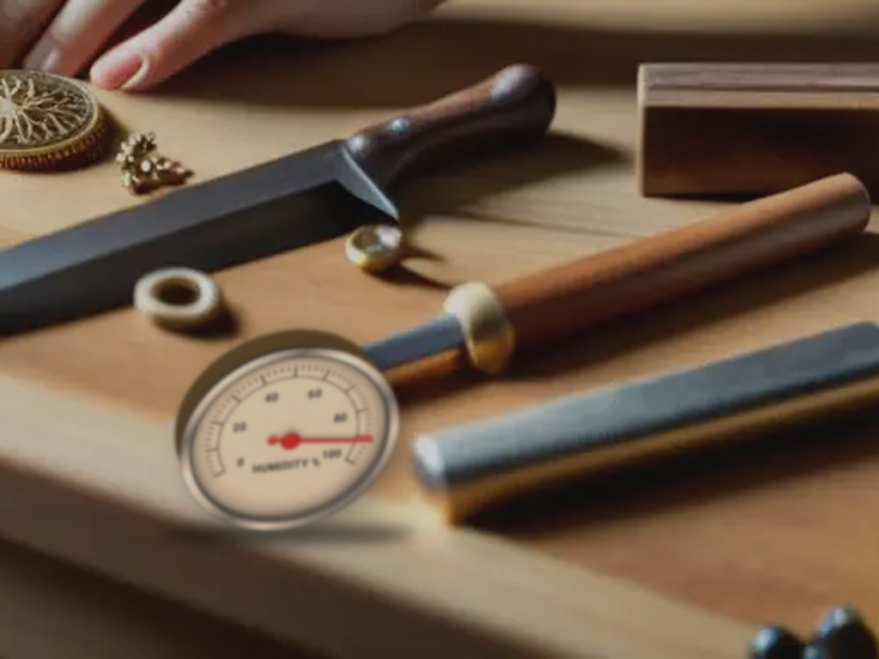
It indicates 90,%
